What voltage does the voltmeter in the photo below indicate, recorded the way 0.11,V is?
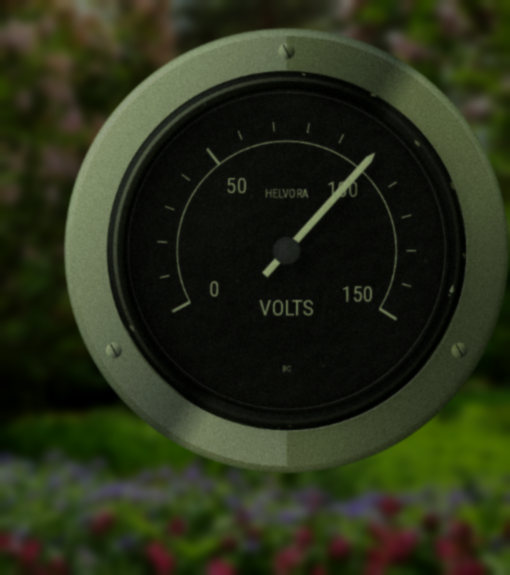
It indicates 100,V
